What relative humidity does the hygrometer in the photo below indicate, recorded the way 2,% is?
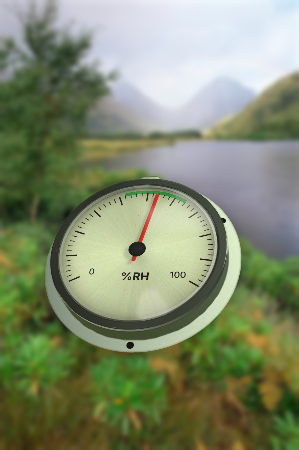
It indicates 54,%
